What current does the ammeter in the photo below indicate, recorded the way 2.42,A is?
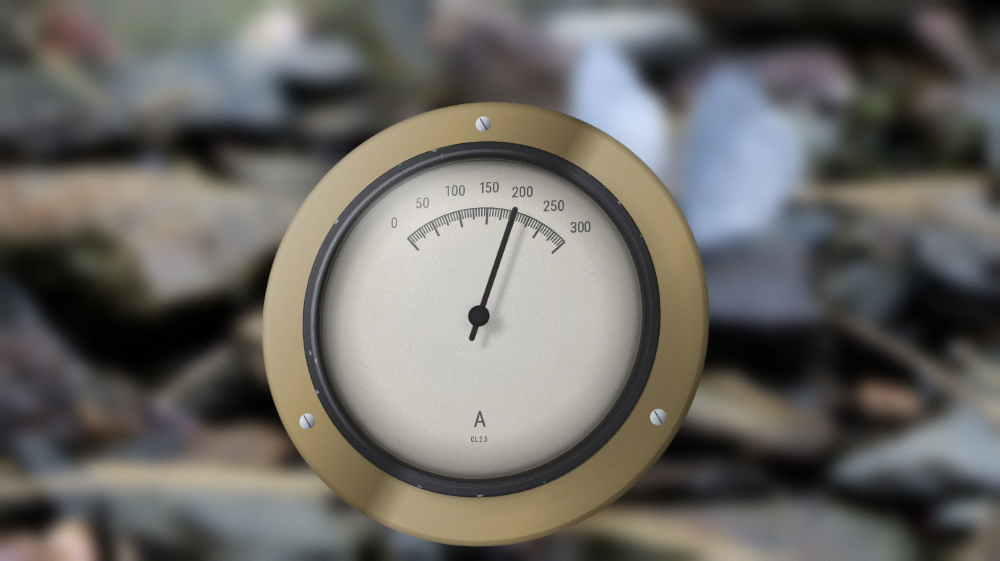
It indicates 200,A
